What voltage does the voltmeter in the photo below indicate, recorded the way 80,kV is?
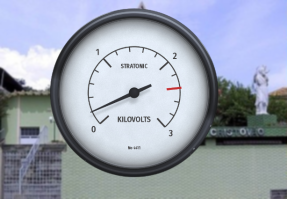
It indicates 0.2,kV
